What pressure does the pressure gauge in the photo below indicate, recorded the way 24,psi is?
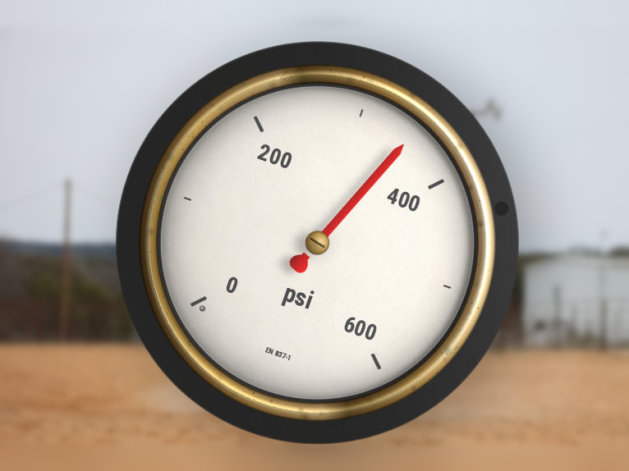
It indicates 350,psi
